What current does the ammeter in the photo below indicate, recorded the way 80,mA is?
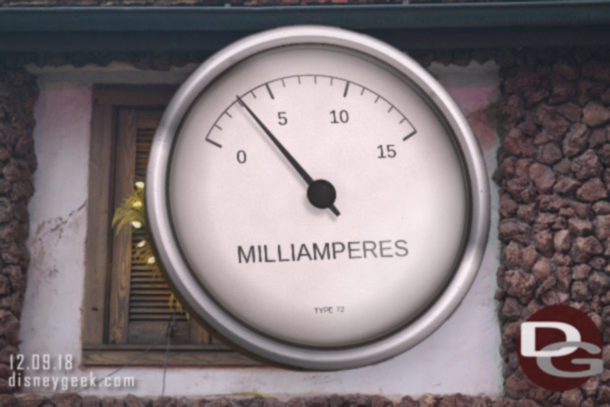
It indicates 3,mA
